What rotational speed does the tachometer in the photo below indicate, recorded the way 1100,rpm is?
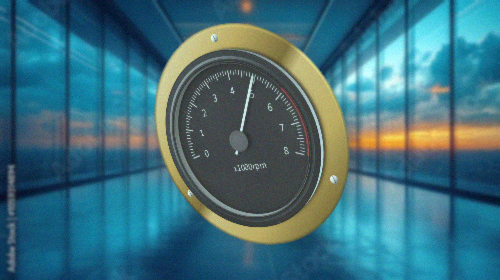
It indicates 5000,rpm
